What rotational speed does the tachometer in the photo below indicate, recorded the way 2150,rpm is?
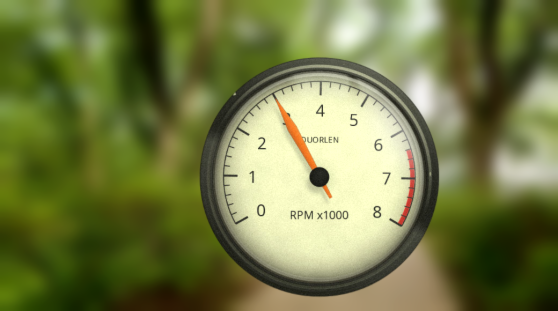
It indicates 3000,rpm
